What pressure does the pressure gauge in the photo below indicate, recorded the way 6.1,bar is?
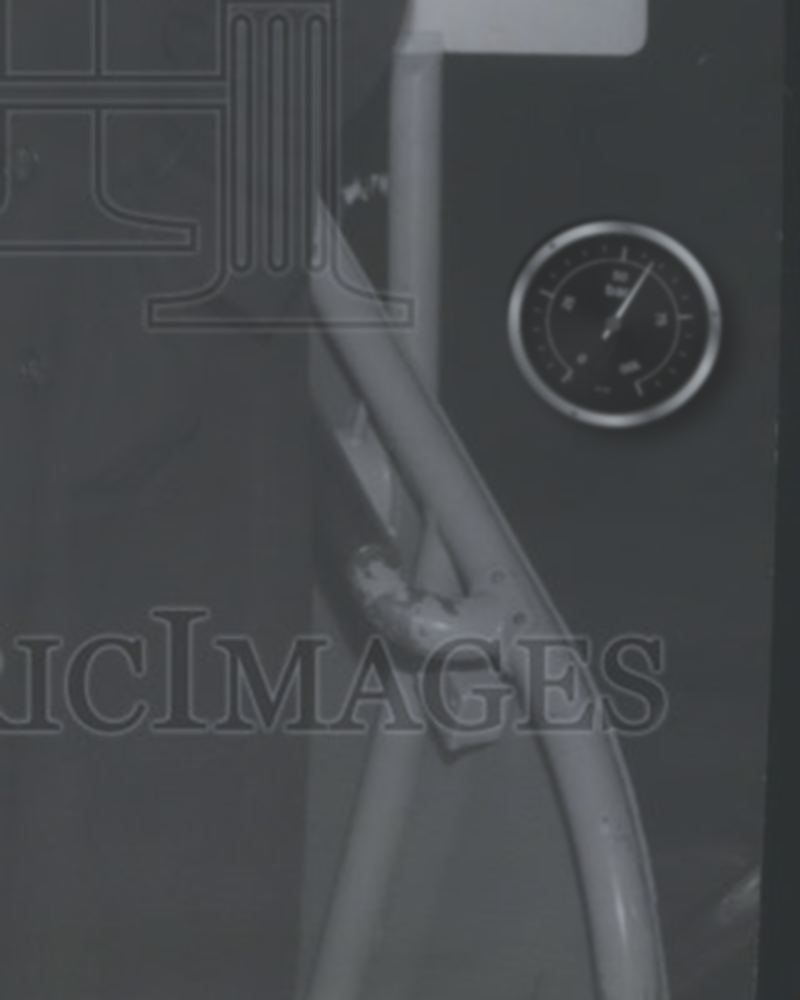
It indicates 57.5,bar
